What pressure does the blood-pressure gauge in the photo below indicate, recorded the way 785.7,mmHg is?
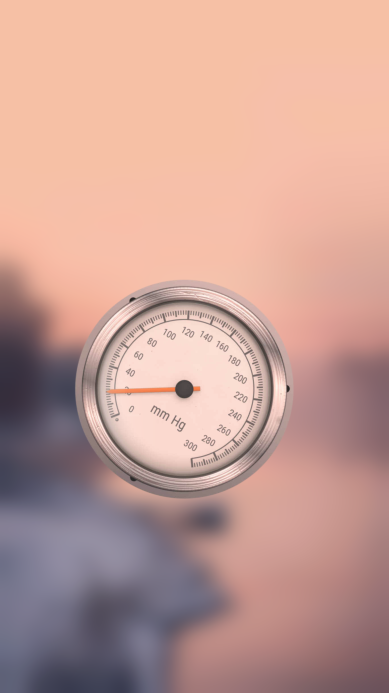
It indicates 20,mmHg
